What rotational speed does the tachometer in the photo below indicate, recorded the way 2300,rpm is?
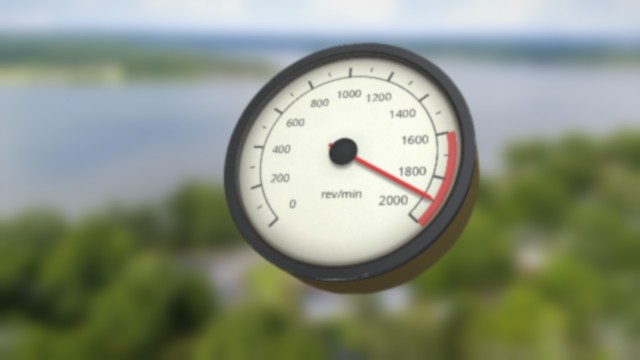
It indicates 1900,rpm
